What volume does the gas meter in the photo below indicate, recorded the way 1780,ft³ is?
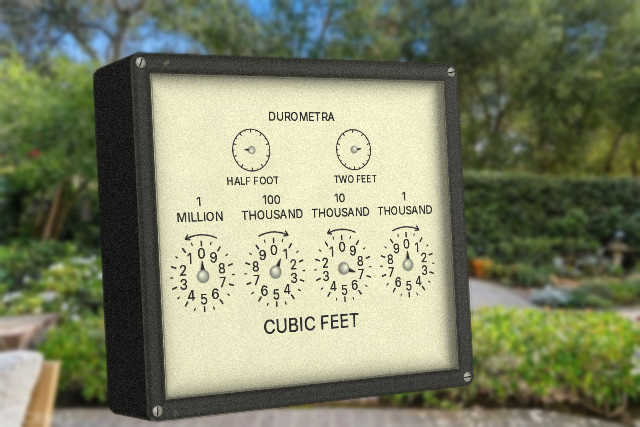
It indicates 7000,ft³
